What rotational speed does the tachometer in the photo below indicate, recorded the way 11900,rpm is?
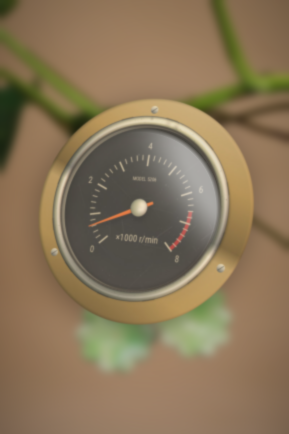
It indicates 600,rpm
